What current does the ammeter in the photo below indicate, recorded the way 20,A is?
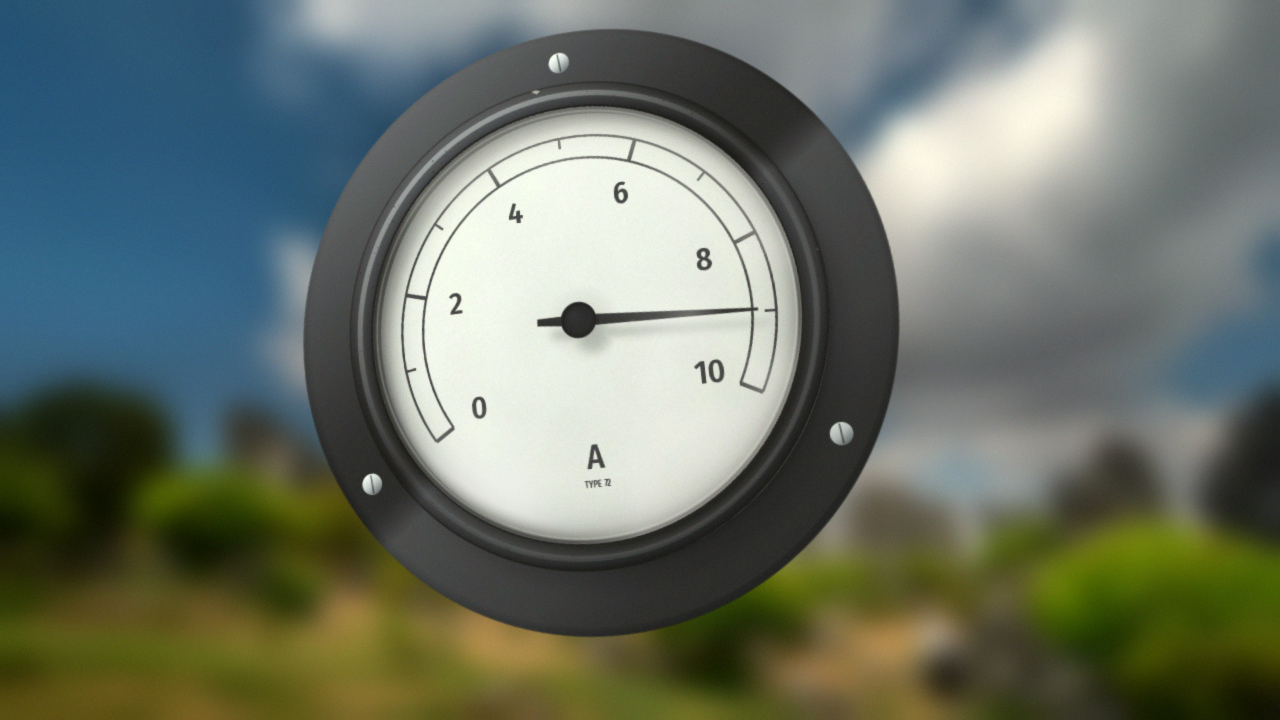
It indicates 9,A
